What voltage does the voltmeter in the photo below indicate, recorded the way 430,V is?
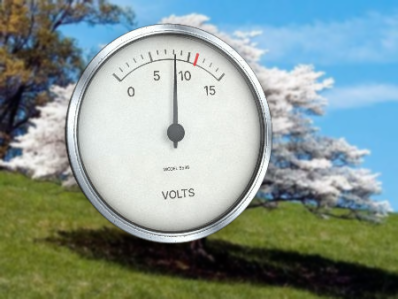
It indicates 8,V
